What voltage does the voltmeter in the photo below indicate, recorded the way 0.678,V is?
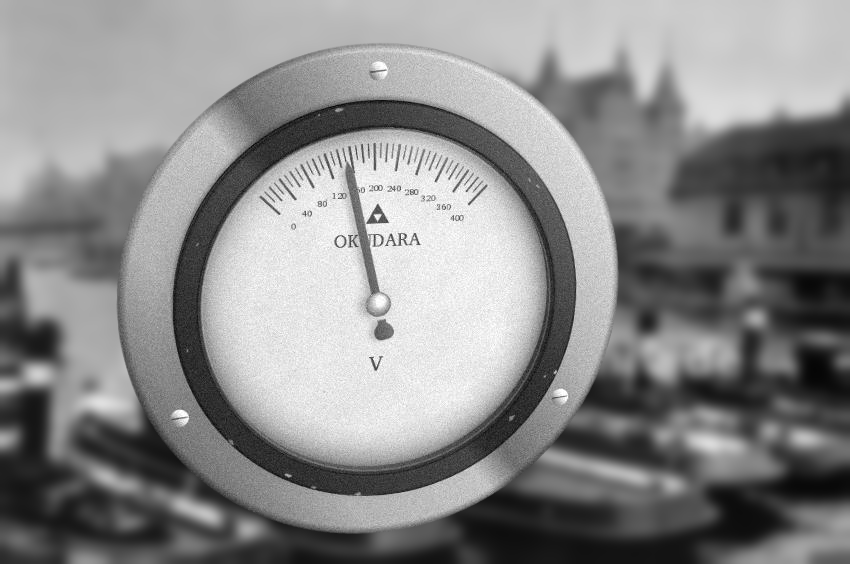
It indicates 150,V
